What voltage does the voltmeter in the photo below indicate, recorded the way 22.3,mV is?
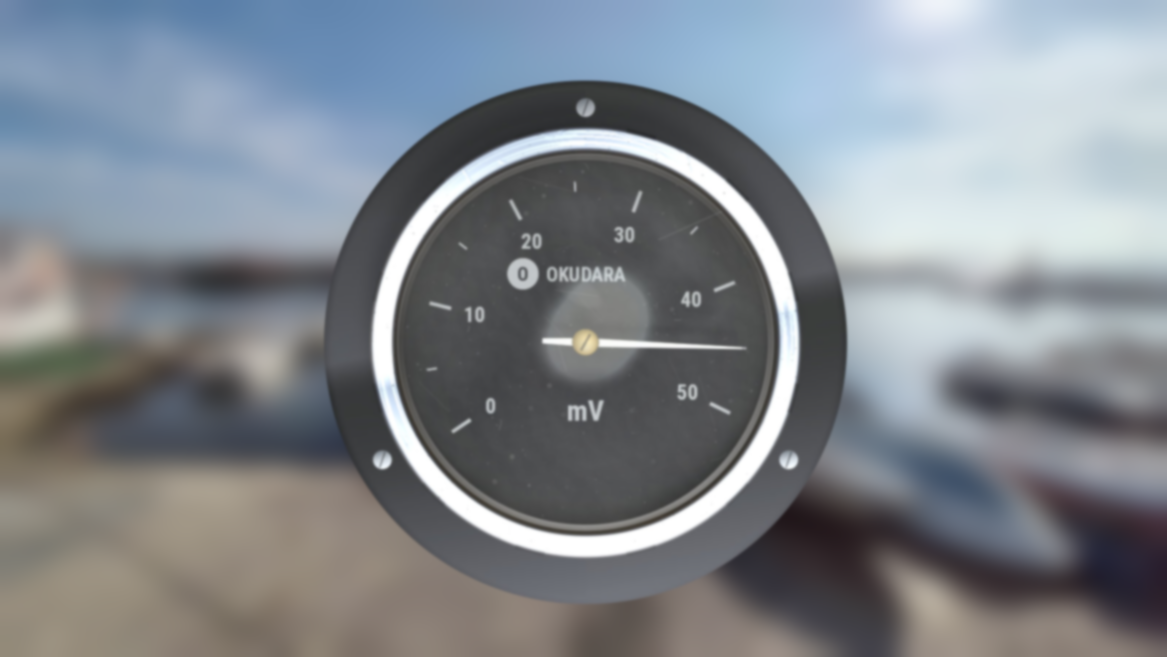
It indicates 45,mV
